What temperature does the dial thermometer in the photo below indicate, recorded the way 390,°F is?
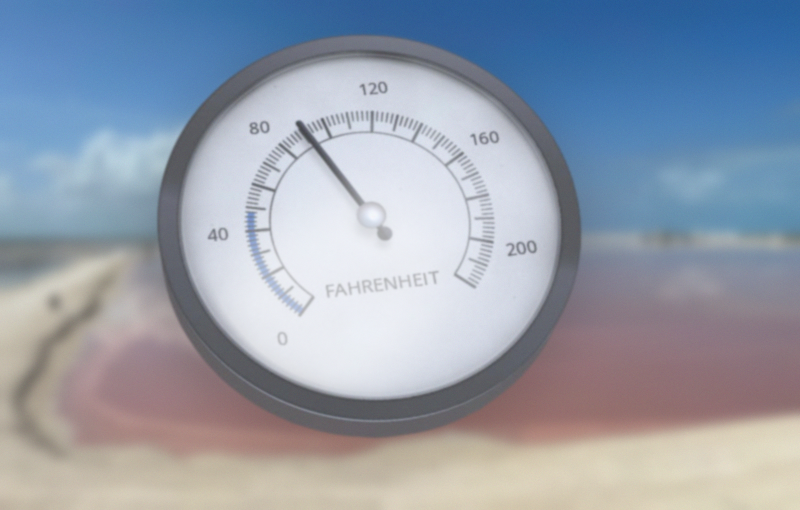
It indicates 90,°F
